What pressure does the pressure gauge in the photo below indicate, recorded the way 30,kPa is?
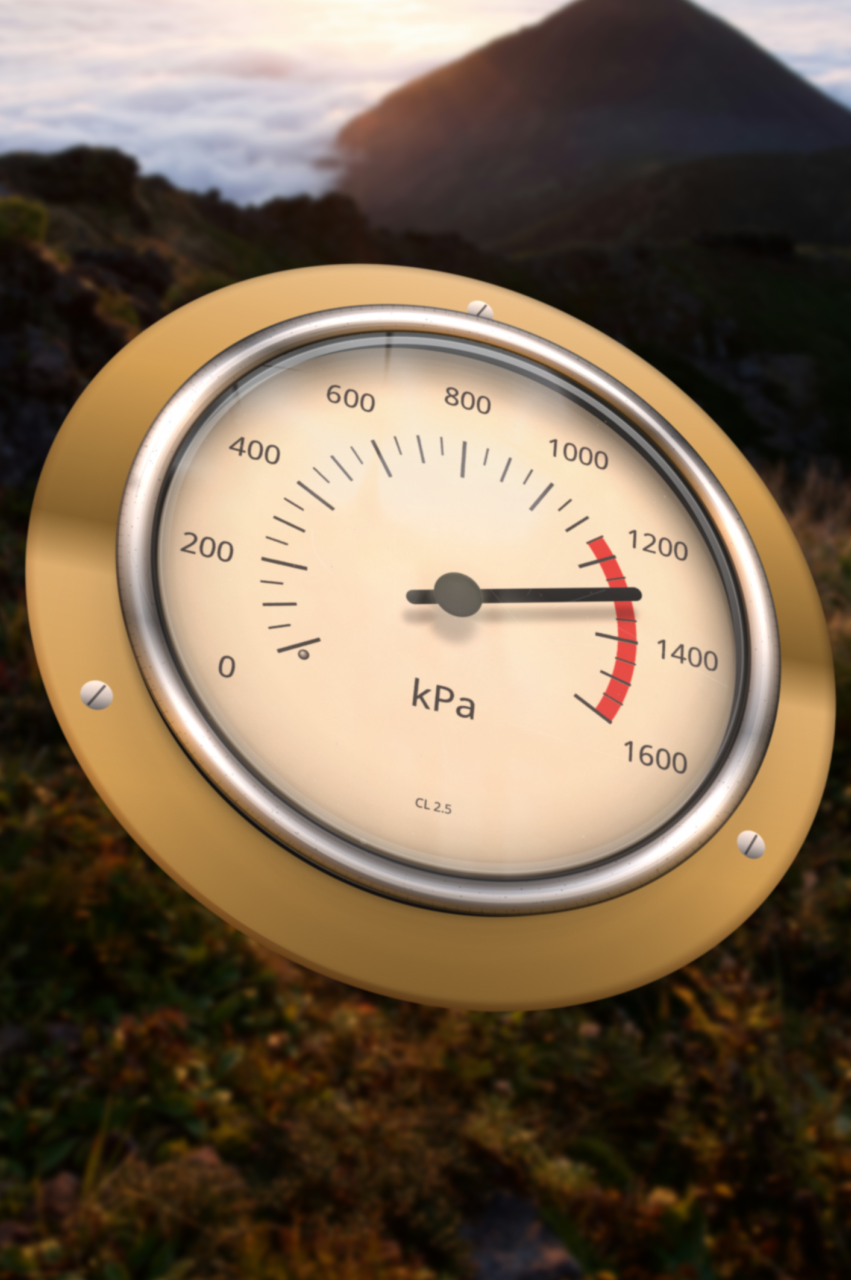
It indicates 1300,kPa
